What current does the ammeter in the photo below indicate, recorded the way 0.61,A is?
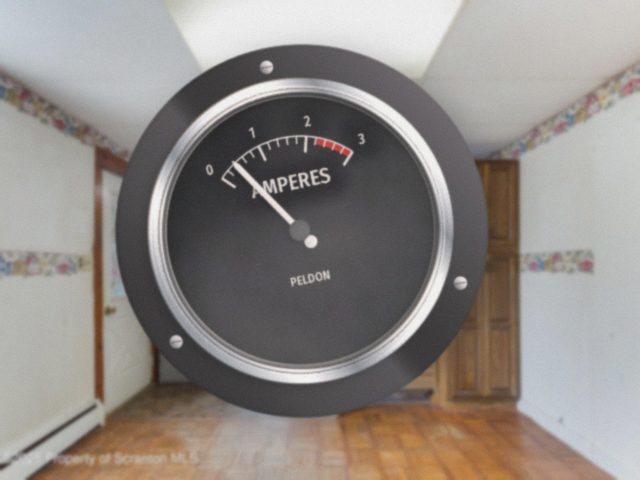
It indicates 0.4,A
